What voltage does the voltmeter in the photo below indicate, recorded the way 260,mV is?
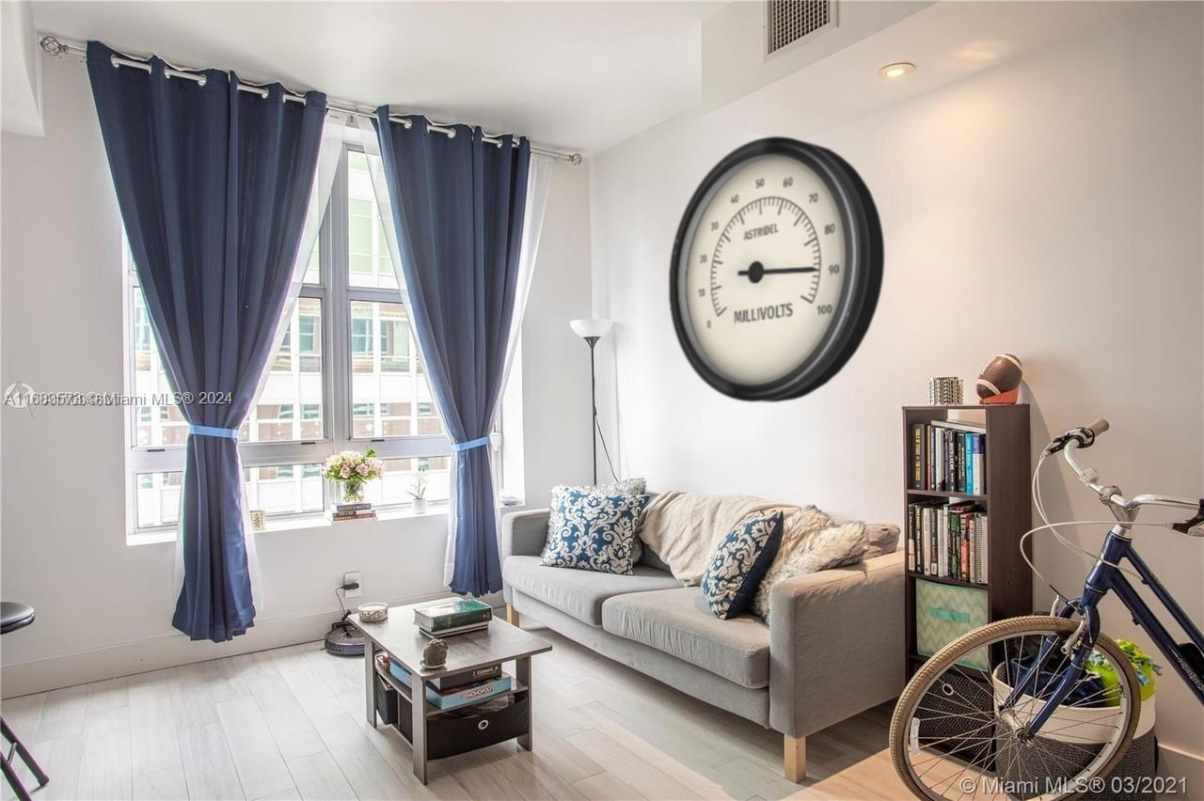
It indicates 90,mV
